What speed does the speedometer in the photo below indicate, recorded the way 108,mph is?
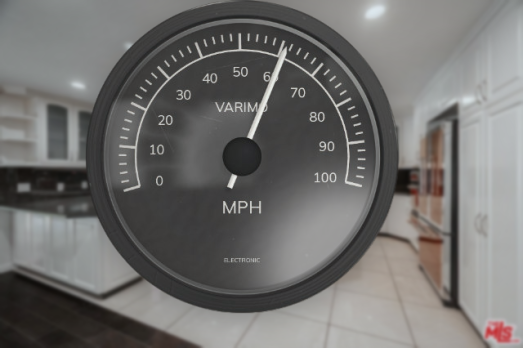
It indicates 61,mph
